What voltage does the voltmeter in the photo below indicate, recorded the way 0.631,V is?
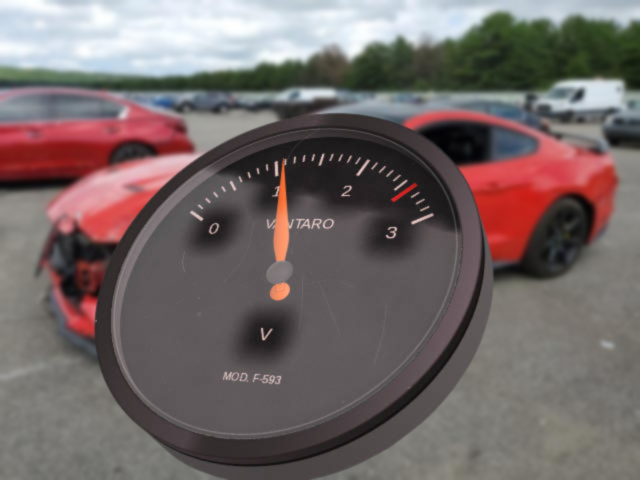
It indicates 1.1,V
